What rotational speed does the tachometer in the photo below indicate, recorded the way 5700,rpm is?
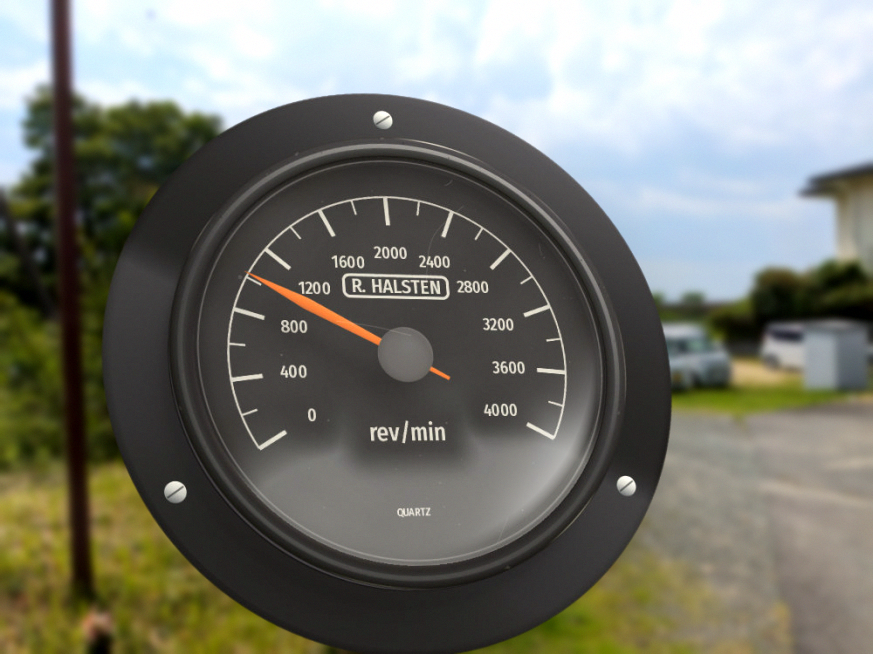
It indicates 1000,rpm
